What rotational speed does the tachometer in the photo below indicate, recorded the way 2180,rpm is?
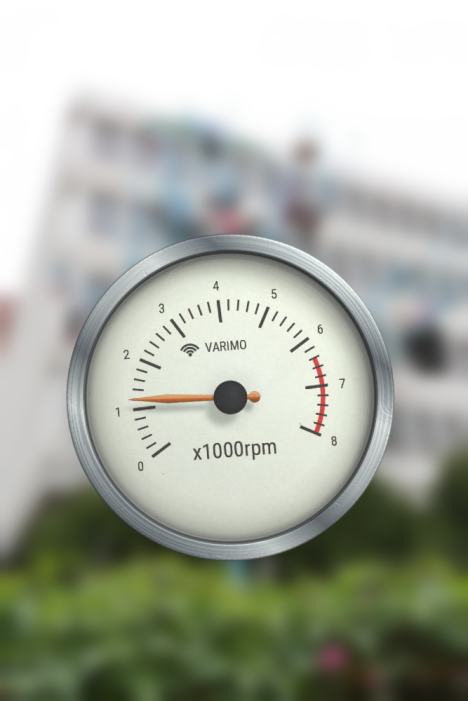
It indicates 1200,rpm
